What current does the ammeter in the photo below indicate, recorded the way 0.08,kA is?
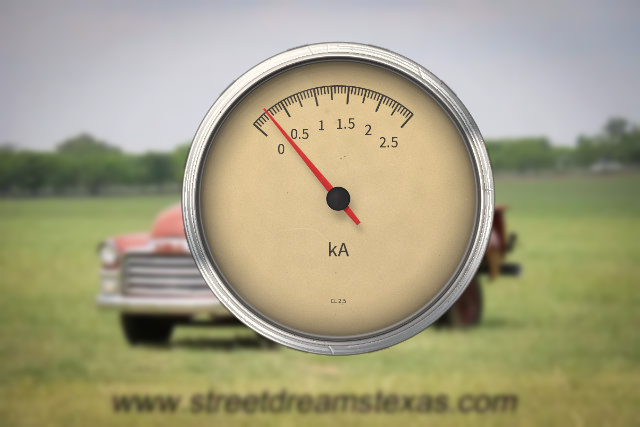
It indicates 0.25,kA
